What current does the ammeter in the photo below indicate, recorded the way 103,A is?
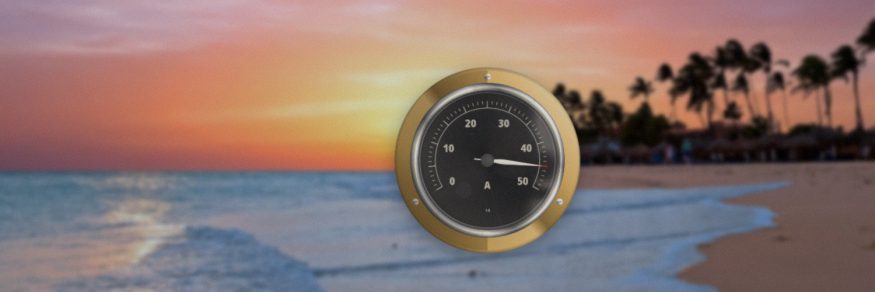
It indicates 45,A
